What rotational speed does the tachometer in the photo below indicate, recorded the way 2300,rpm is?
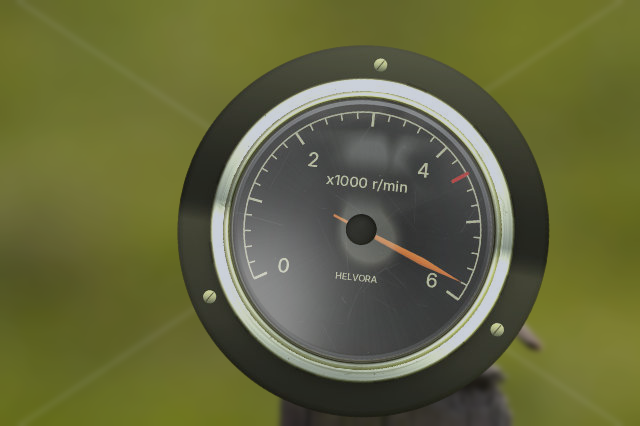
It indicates 5800,rpm
